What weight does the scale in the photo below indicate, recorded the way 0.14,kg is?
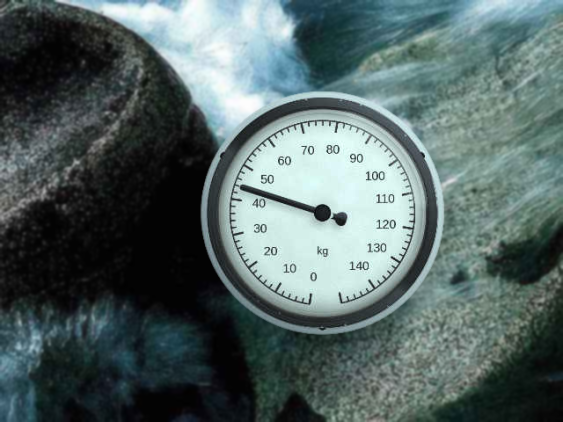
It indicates 44,kg
